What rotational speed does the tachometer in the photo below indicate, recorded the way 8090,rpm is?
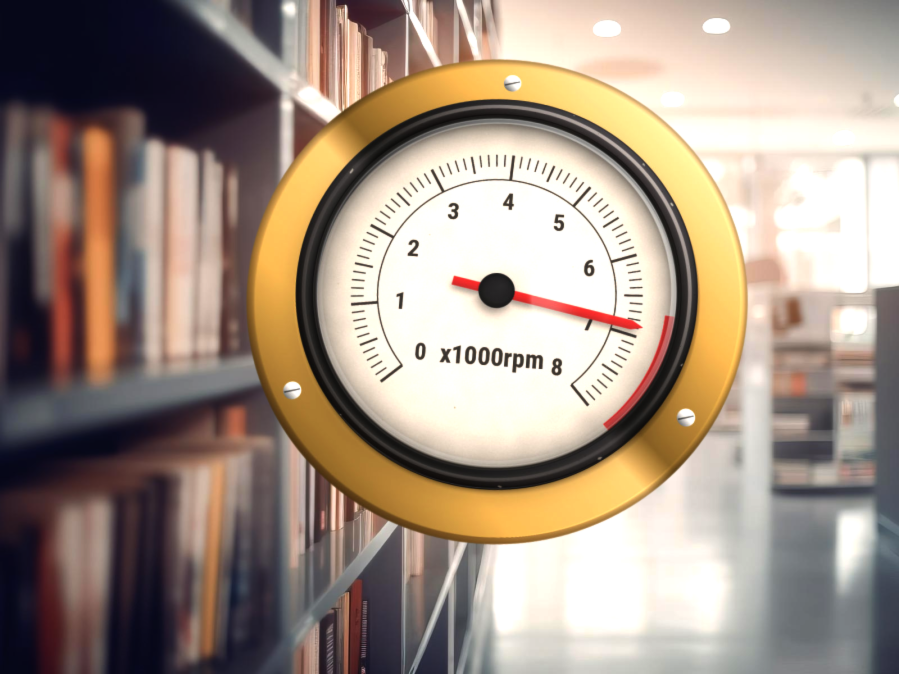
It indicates 6900,rpm
